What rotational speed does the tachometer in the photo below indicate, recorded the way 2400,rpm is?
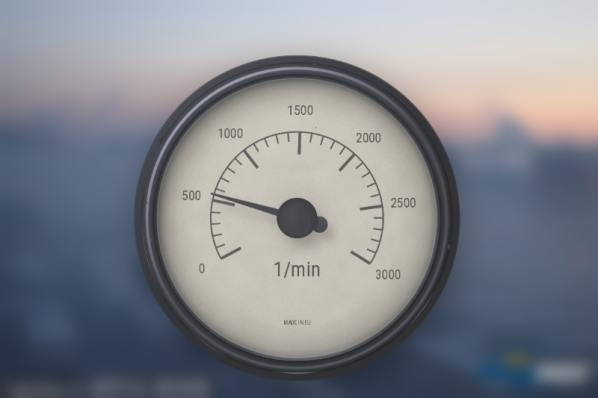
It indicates 550,rpm
